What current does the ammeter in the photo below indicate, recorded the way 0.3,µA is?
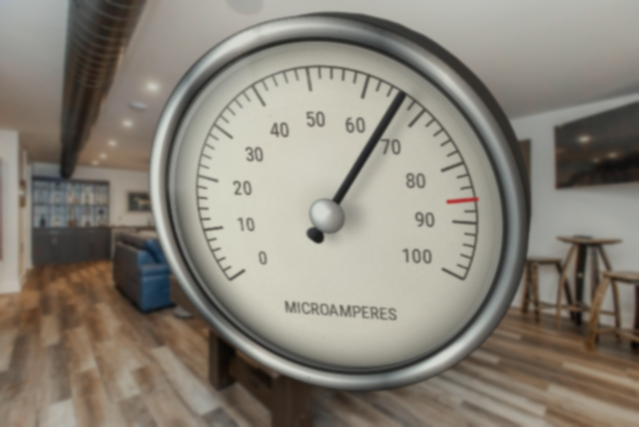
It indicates 66,µA
